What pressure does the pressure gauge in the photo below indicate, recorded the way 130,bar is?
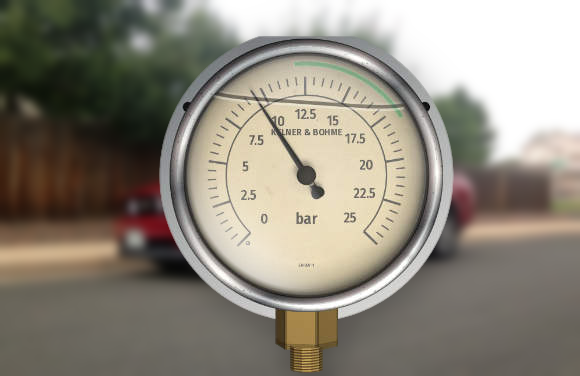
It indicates 9.5,bar
